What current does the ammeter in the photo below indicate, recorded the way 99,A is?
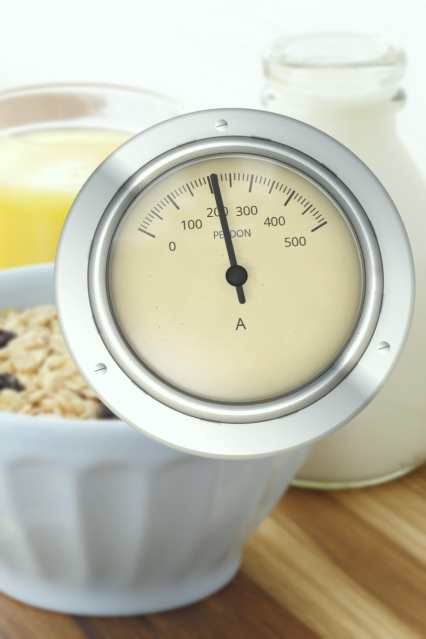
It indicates 210,A
